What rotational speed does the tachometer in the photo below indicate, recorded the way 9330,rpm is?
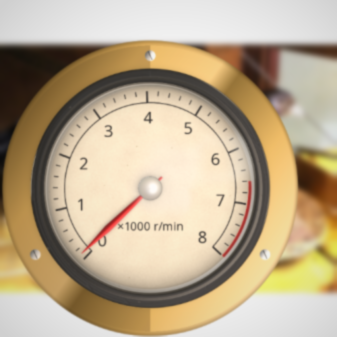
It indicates 100,rpm
